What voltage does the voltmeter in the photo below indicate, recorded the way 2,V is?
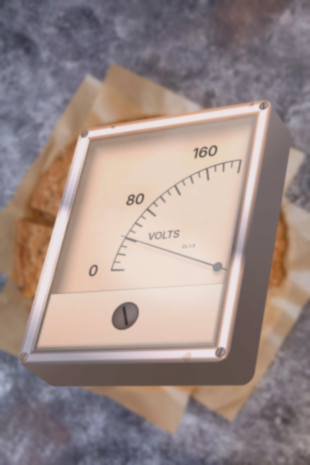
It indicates 40,V
